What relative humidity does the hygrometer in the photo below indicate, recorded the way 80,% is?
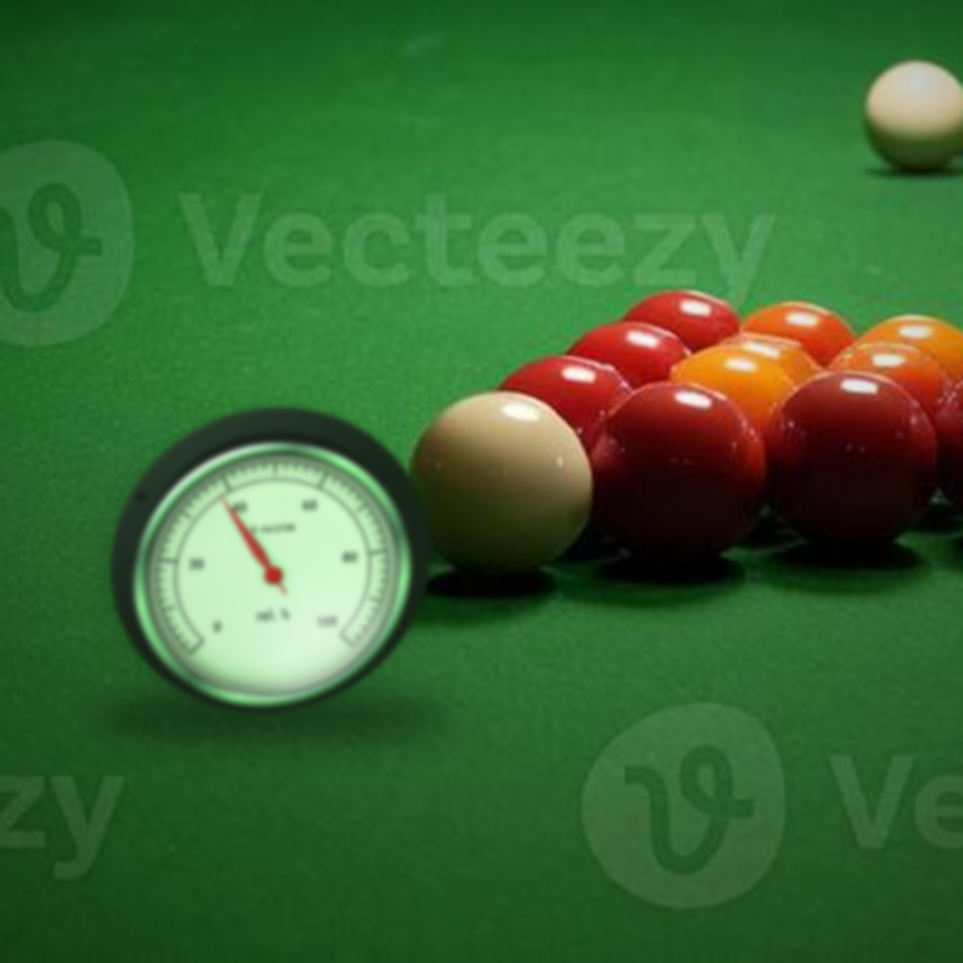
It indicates 38,%
